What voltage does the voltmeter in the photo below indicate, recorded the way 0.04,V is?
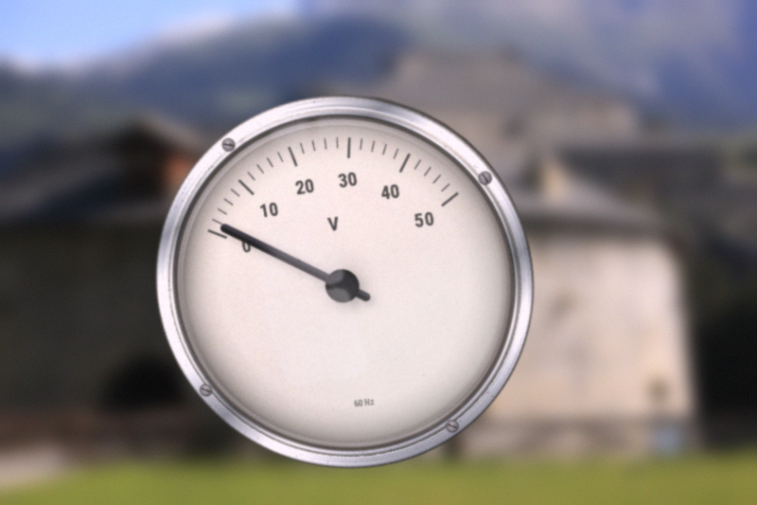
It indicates 2,V
